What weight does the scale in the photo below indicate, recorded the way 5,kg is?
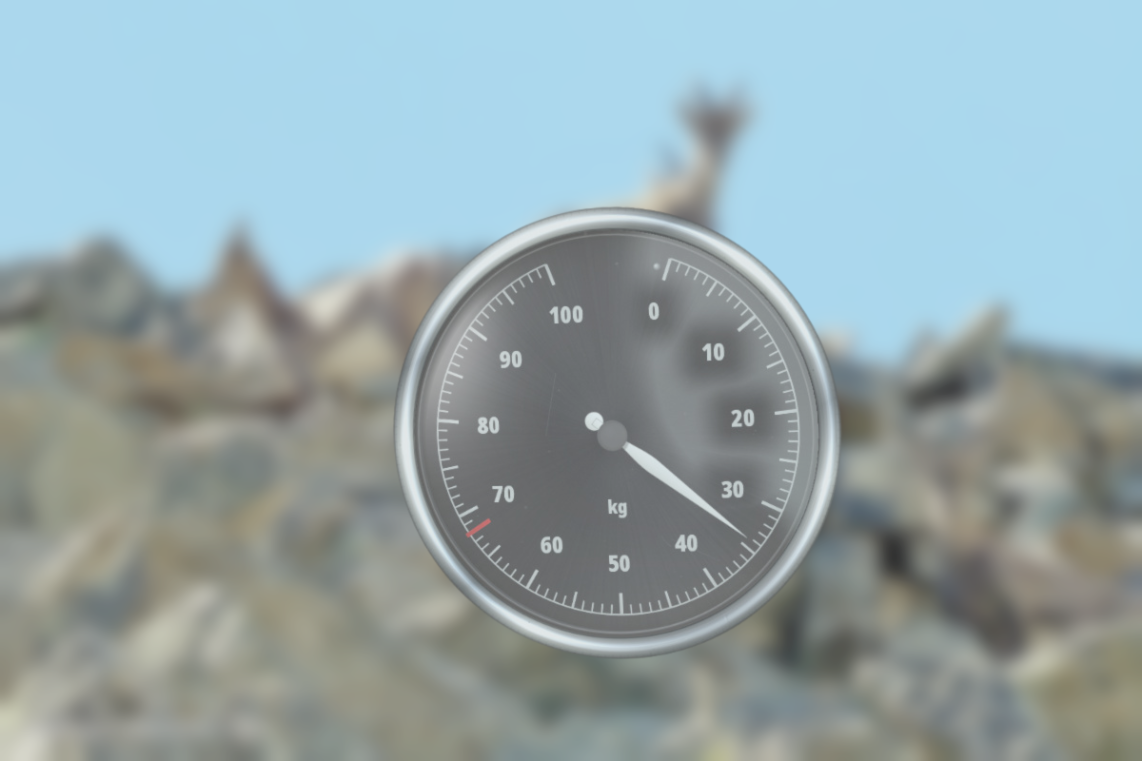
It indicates 34,kg
